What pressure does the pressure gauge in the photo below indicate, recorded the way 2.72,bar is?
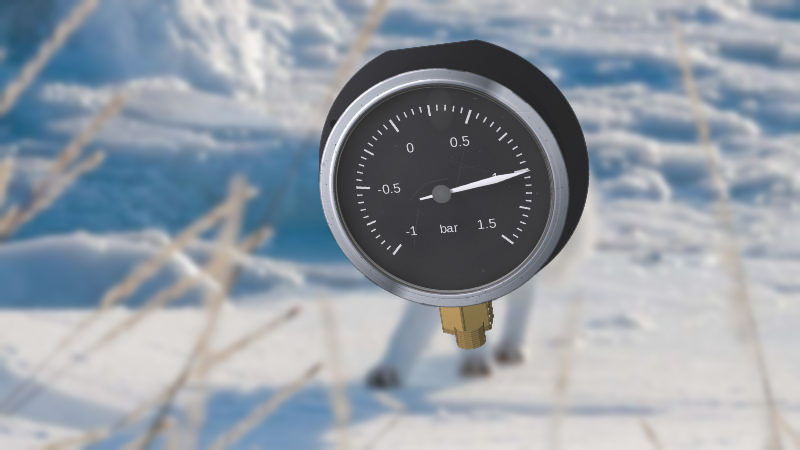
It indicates 1,bar
